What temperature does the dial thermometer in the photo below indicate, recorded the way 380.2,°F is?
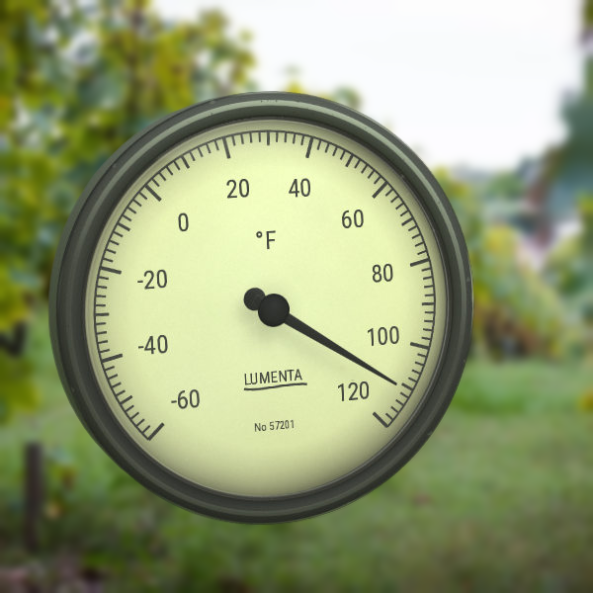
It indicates 111,°F
